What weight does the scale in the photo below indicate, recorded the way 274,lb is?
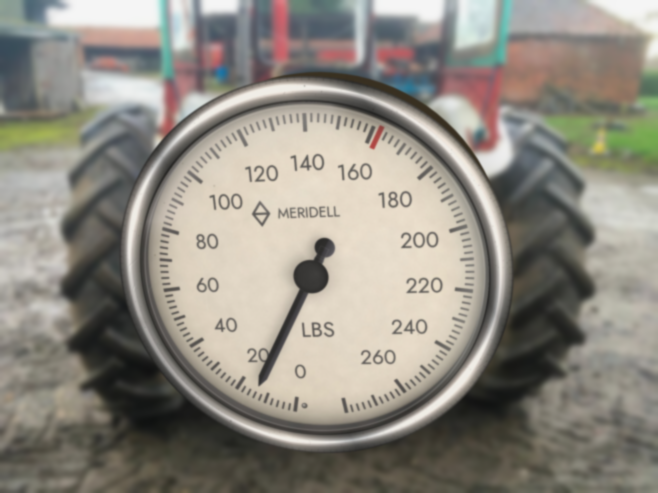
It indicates 14,lb
